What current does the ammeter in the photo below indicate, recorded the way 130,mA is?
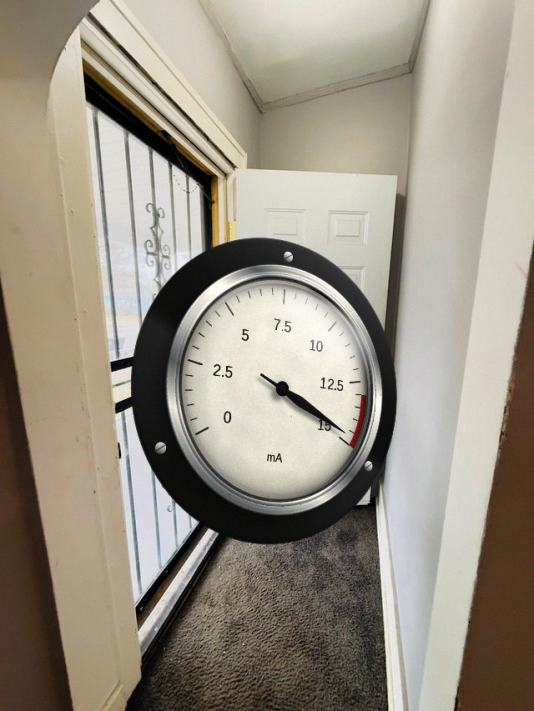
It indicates 14.75,mA
